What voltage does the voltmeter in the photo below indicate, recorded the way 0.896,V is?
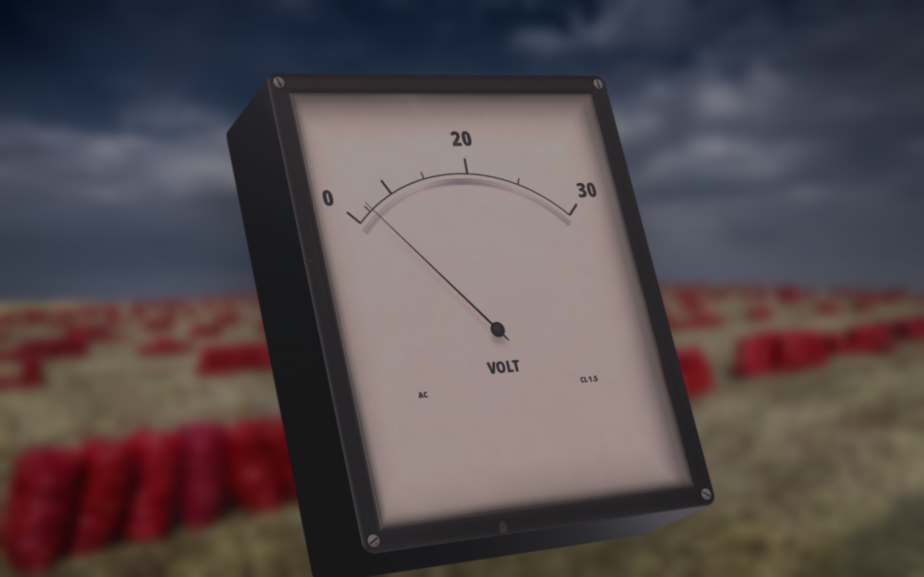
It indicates 5,V
